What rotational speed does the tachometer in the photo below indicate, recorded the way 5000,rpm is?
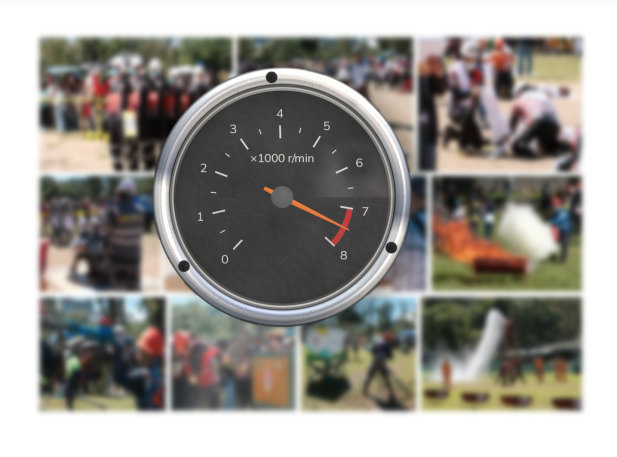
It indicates 7500,rpm
